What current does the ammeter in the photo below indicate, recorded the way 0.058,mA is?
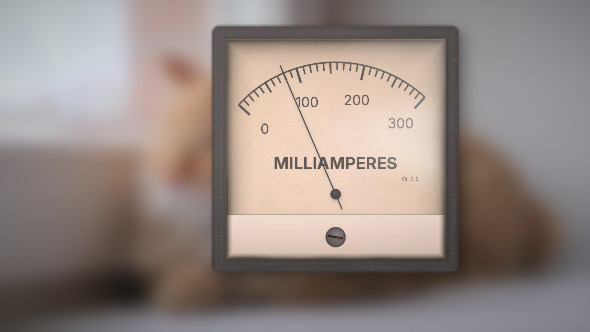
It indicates 80,mA
